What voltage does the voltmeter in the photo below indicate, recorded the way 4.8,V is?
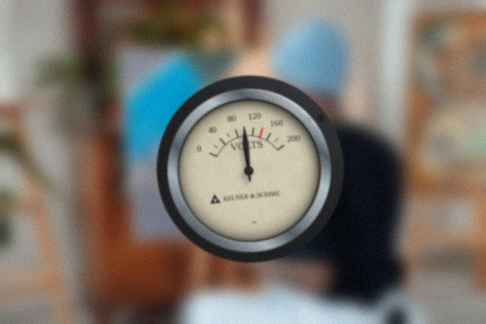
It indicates 100,V
